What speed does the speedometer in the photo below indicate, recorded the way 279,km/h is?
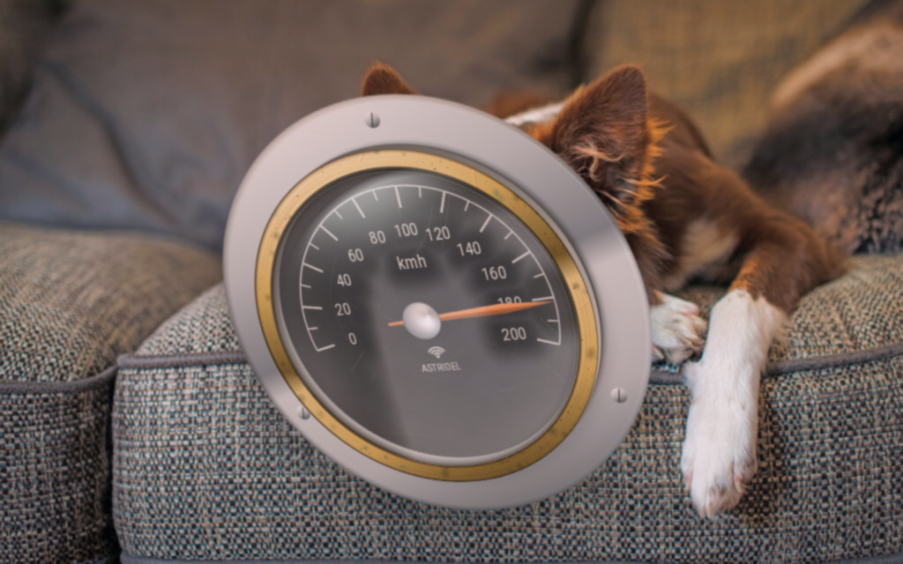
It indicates 180,km/h
